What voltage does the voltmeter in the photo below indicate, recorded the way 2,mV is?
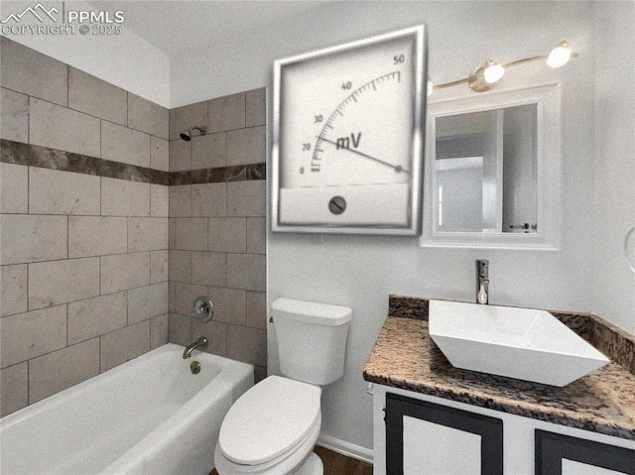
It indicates 25,mV
